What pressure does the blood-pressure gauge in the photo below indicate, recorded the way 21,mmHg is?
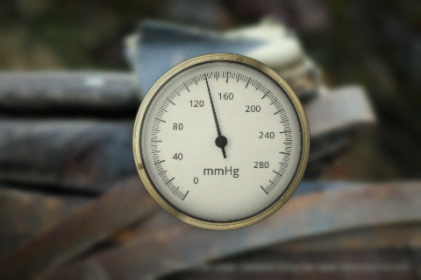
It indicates 140,mmHg
